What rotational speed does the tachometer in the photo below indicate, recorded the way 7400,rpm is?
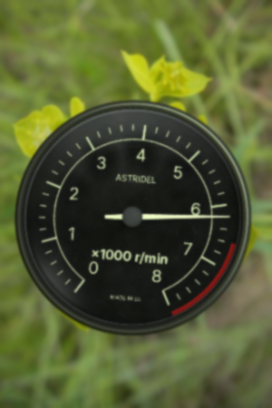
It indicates 6200,rpm
